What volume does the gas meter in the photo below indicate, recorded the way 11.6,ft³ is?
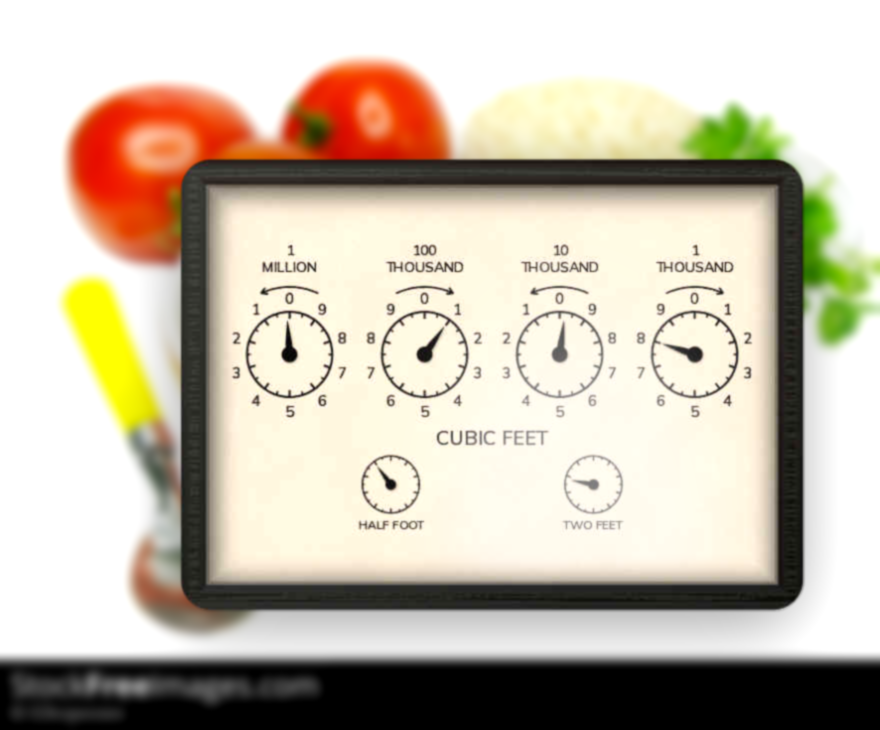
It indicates 9800,ft³
